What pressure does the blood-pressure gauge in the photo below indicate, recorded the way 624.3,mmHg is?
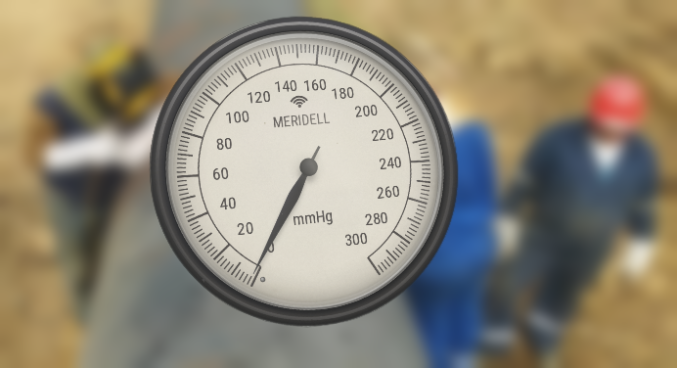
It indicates 2,mmHg
